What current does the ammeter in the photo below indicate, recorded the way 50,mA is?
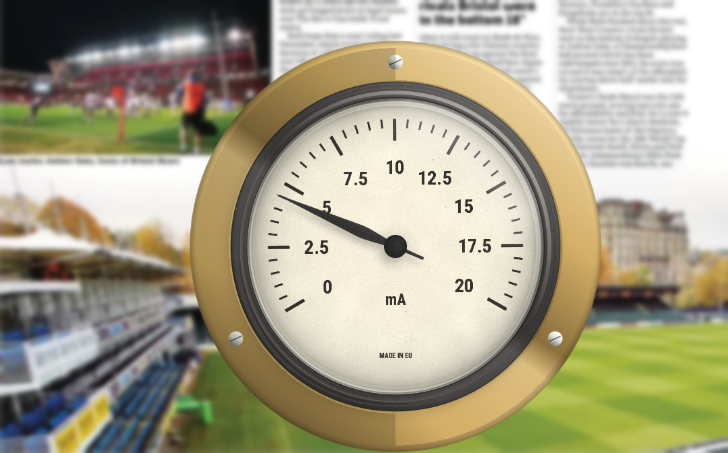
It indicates 4.5,mA
